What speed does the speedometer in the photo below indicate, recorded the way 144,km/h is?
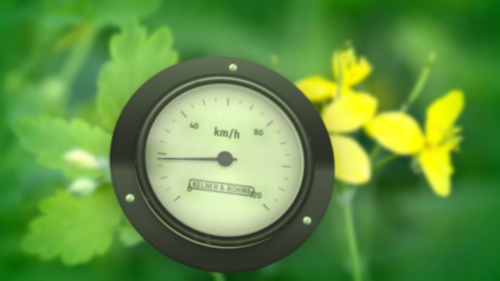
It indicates 17.5,km/h
